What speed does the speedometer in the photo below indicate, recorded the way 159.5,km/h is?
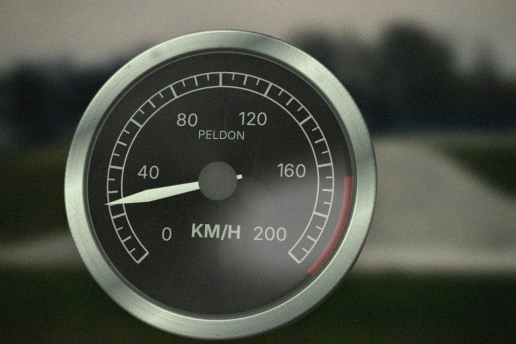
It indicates 25,km/h
